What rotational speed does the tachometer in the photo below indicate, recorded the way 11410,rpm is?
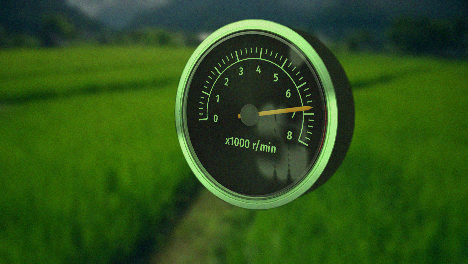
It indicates 6800,rpm
